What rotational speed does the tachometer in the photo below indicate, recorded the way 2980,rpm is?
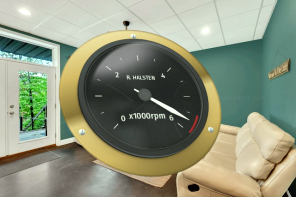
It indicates 5750,rpm
